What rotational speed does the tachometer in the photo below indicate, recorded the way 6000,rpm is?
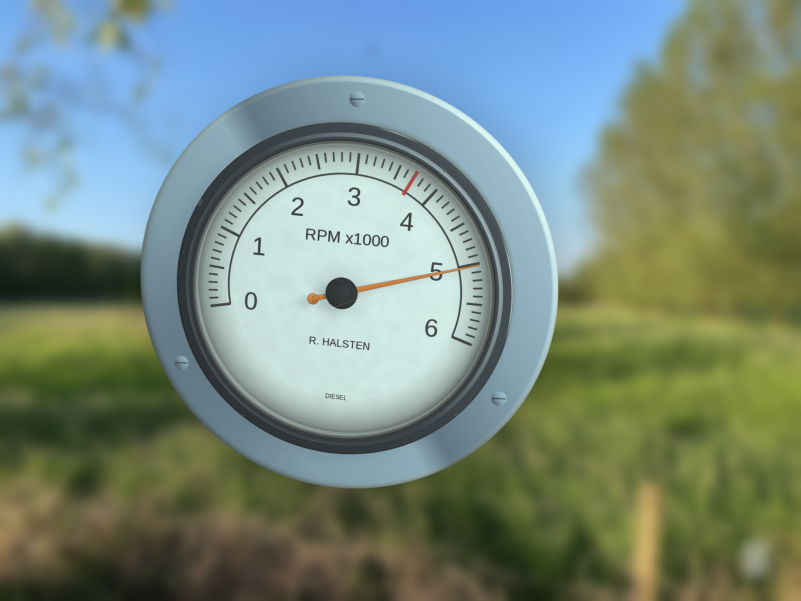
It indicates 5000,rpm
